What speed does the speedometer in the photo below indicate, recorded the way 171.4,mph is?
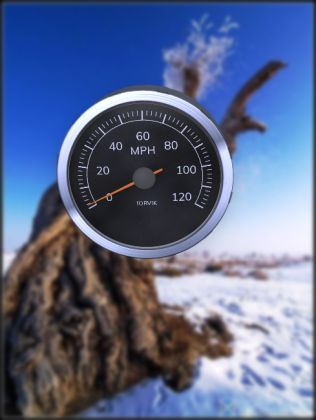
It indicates 2,mph
